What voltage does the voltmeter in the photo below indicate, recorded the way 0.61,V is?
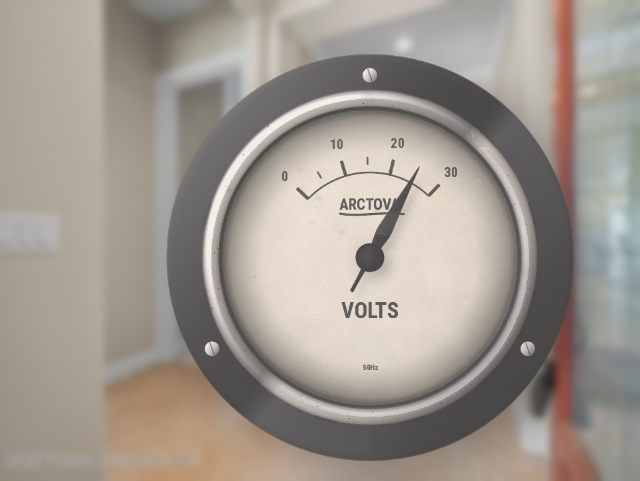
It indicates 25,V
